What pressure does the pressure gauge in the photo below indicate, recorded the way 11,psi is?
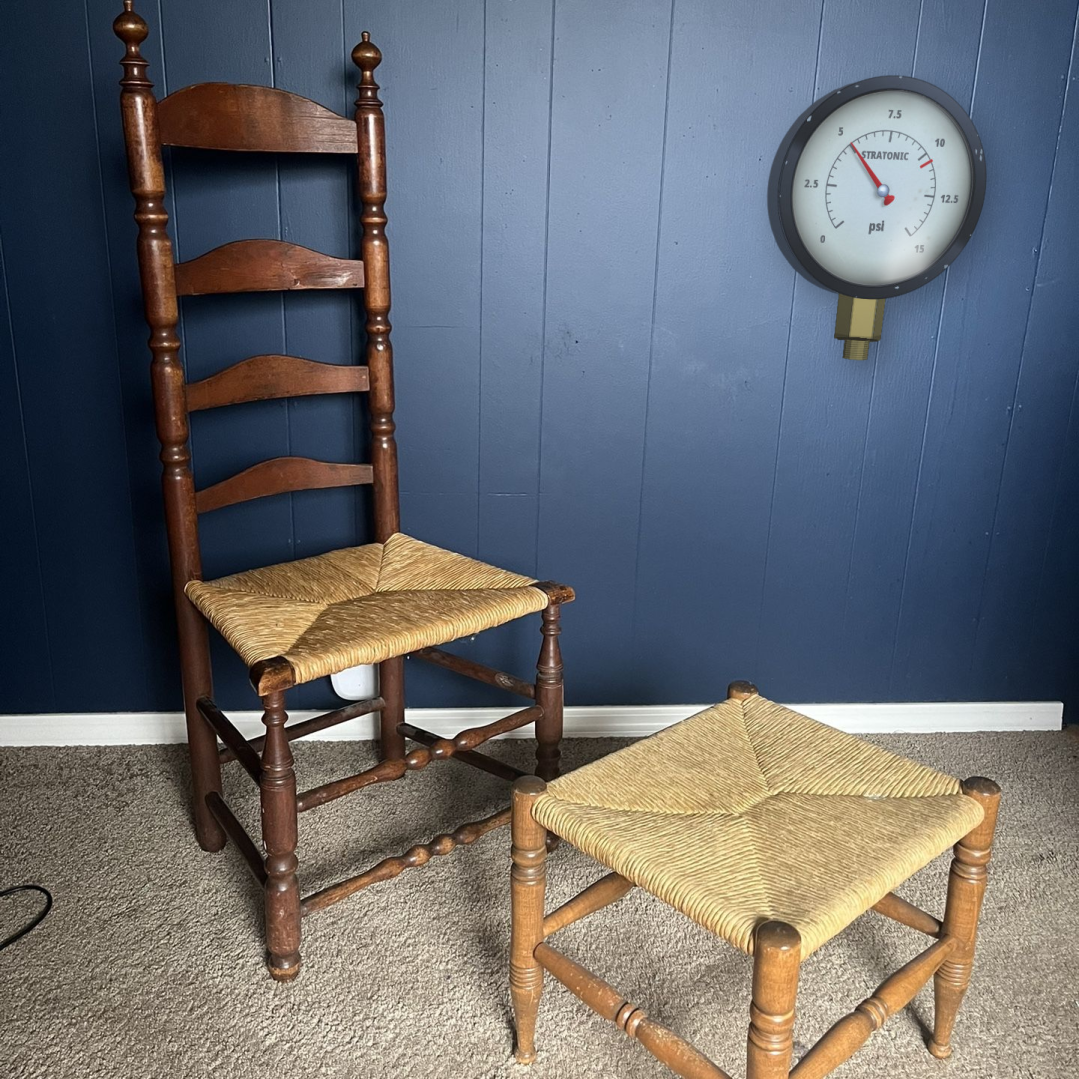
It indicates 5,psi
